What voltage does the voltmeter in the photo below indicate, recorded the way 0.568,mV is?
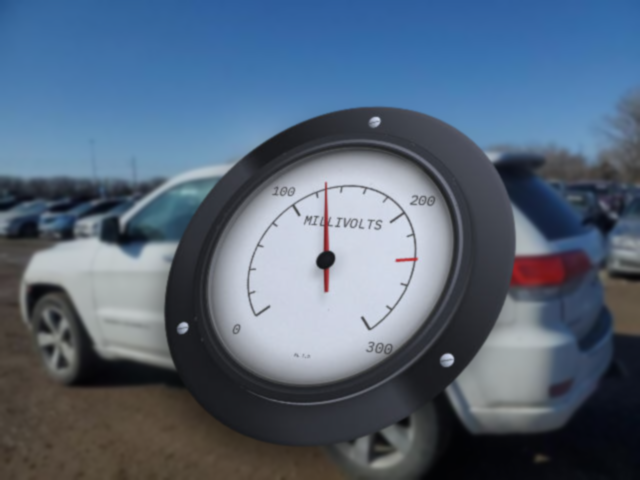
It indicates 130,mV
